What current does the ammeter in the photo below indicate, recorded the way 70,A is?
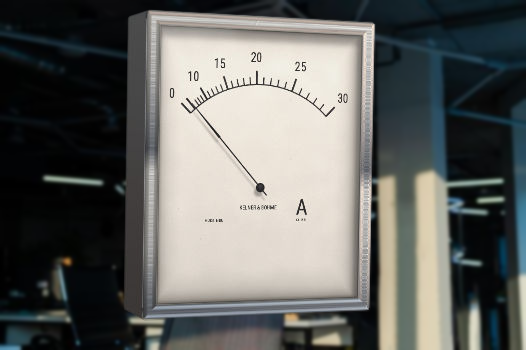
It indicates 5,A
